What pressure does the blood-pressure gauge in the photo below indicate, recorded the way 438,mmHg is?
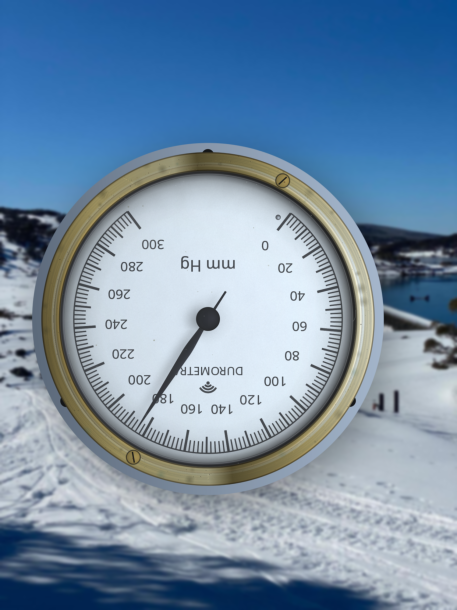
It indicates 184,mmHg
